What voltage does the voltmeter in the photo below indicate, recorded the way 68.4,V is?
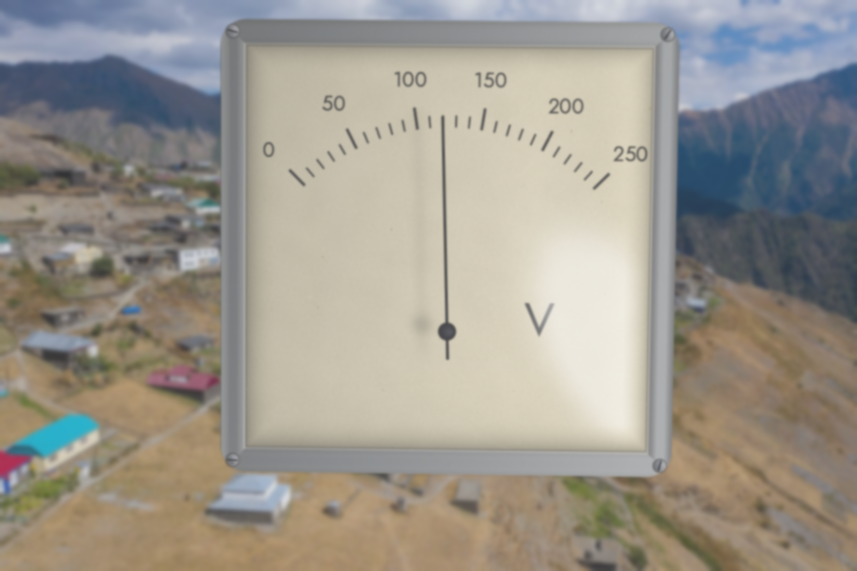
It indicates 120,V
